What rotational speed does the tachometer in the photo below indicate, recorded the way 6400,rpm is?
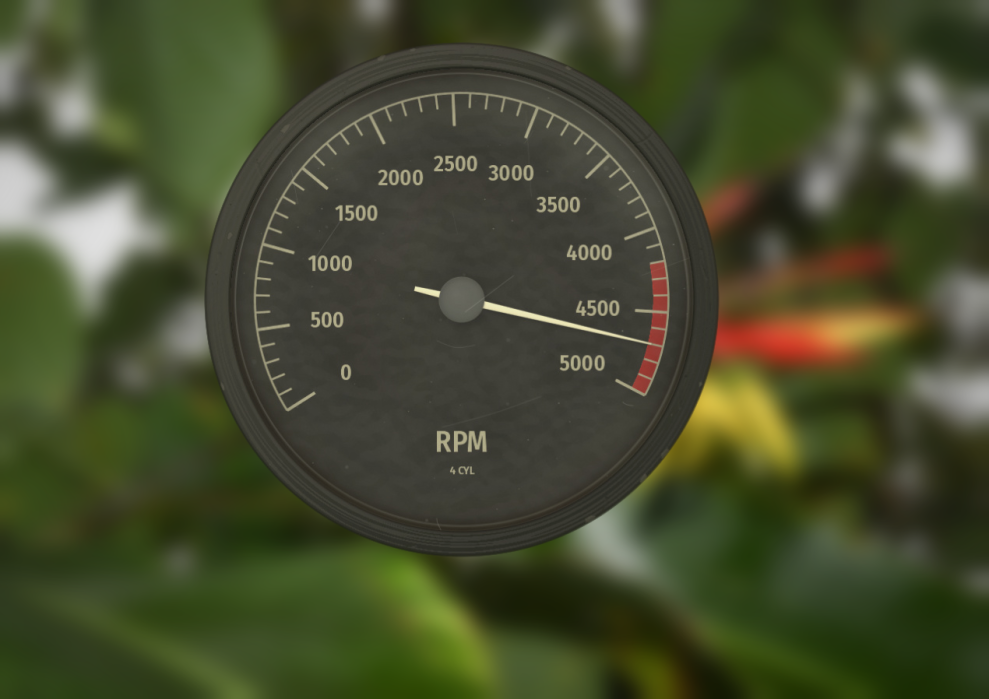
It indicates 4700,rpm
